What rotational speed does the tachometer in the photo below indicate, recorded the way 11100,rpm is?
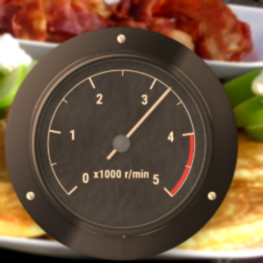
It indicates 3250,rpm
